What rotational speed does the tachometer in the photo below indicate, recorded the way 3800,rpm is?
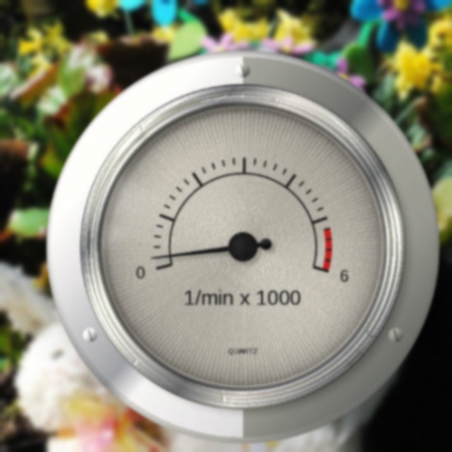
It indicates 200,rpm
